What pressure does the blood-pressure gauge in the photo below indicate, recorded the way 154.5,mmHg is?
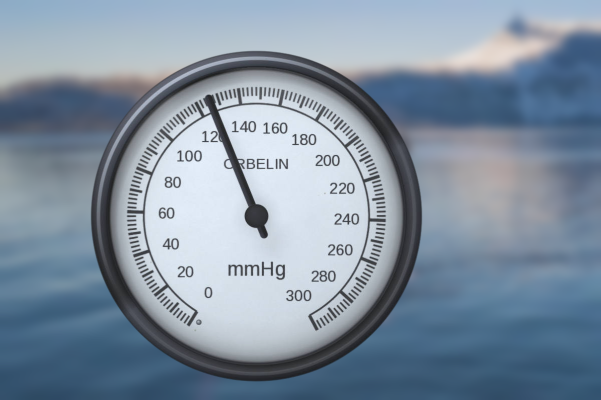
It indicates 126,mmHg
